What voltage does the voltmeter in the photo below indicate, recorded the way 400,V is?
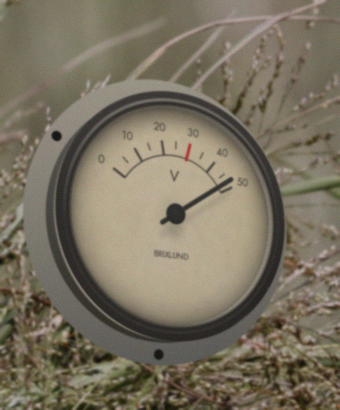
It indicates 47.5,V
